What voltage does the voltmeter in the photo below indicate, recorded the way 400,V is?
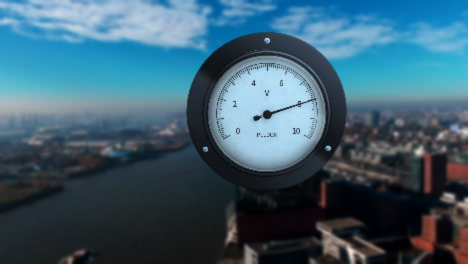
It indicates 8,V
